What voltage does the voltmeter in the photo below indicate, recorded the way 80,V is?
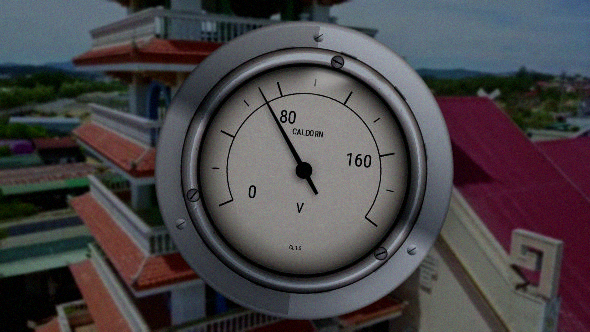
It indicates 70,V
